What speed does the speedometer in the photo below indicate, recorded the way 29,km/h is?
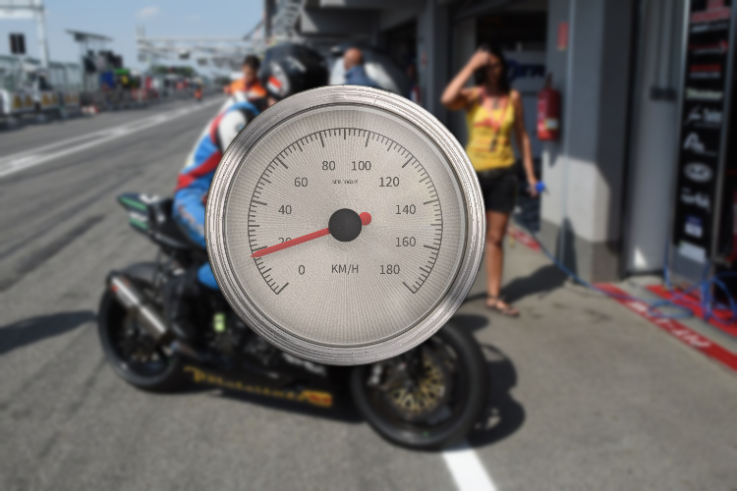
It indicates 18,km/h
